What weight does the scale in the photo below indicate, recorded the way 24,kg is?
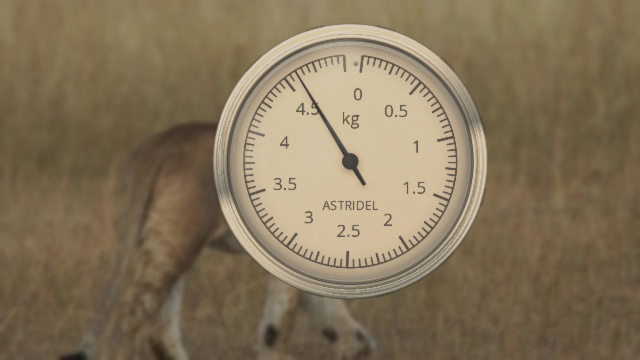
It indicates 4.6,kg
